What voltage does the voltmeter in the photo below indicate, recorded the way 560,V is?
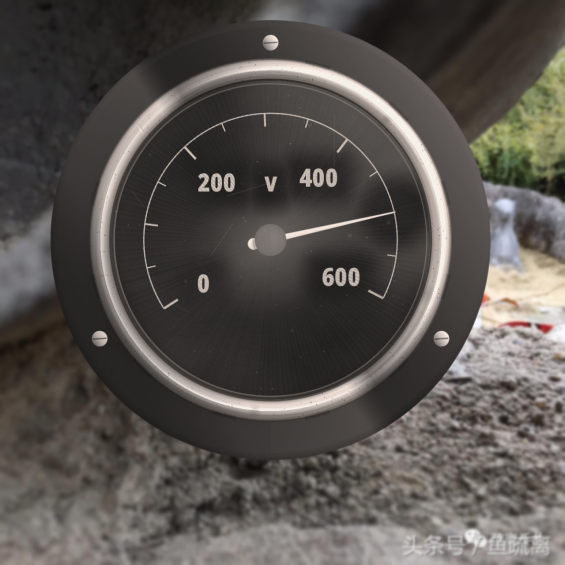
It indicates 500,V
